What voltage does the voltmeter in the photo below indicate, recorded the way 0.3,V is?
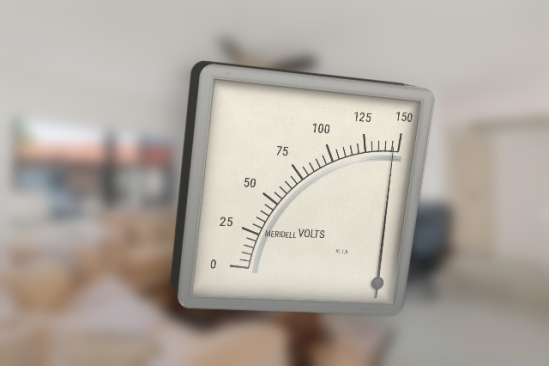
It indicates 145,V
